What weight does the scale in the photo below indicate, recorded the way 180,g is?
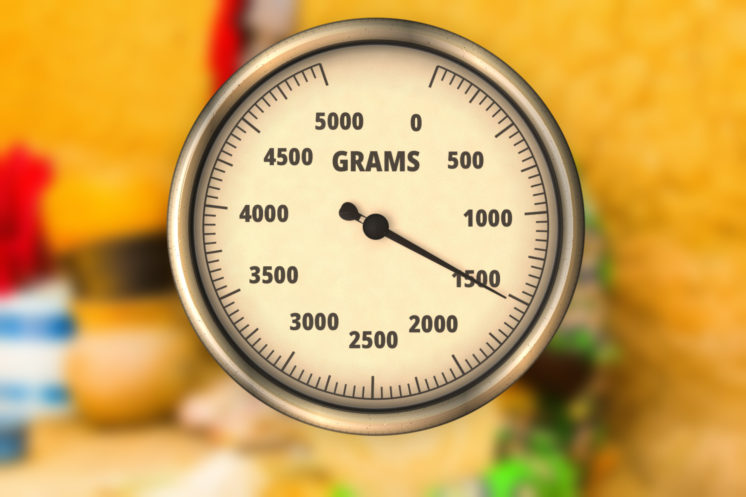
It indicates 1525,g
